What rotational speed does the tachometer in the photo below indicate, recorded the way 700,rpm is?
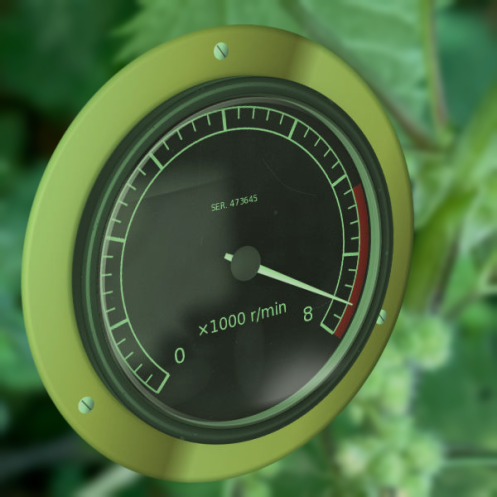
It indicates 7600,rpm
